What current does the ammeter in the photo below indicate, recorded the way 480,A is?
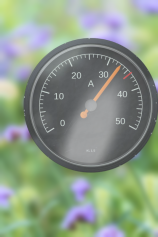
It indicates 33,A
